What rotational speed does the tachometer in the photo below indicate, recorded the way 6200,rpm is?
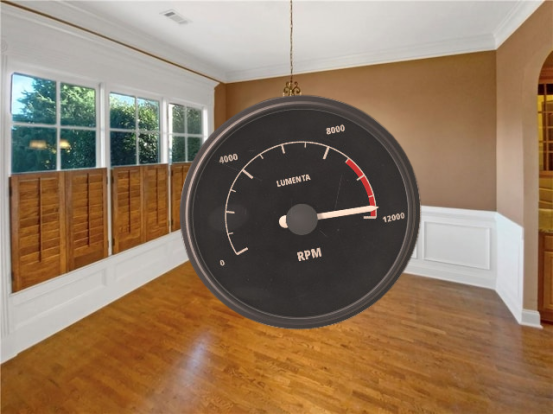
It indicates 11500,rpm
